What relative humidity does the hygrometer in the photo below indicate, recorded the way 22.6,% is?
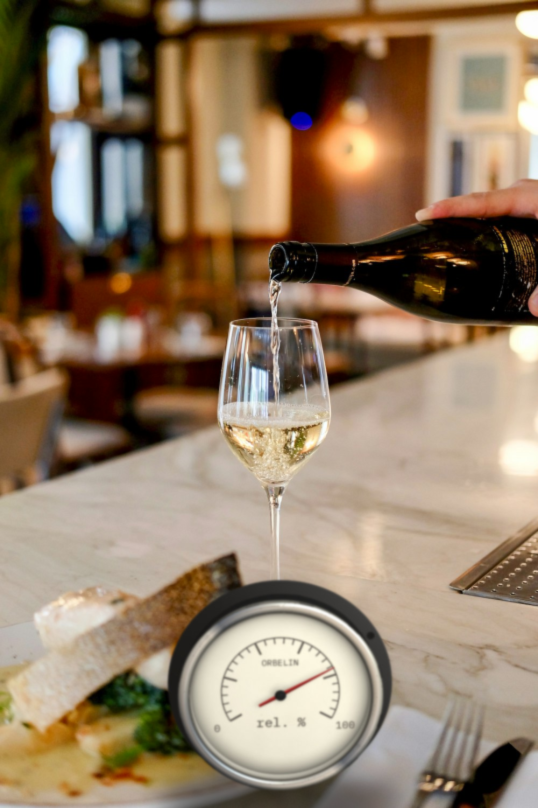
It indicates 76,%
